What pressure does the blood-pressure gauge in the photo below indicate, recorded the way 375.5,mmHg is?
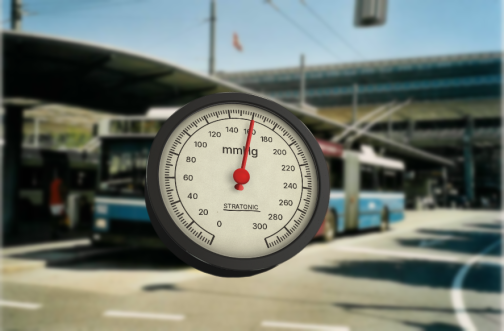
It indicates 160,mmHg
